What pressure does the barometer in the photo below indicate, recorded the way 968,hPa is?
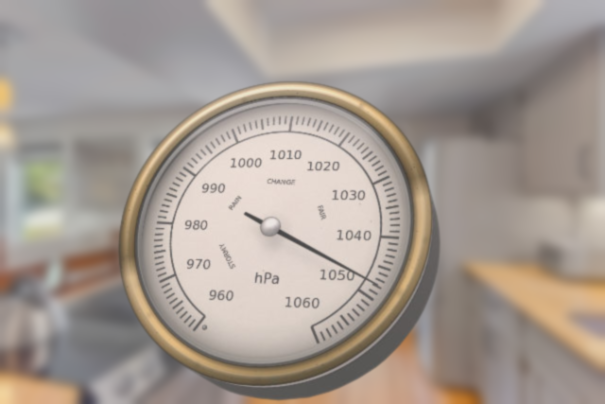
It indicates 1048,hPa
